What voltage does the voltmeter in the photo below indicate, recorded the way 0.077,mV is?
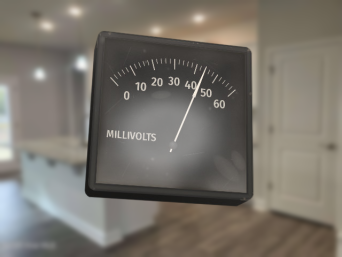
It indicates 44,mV
